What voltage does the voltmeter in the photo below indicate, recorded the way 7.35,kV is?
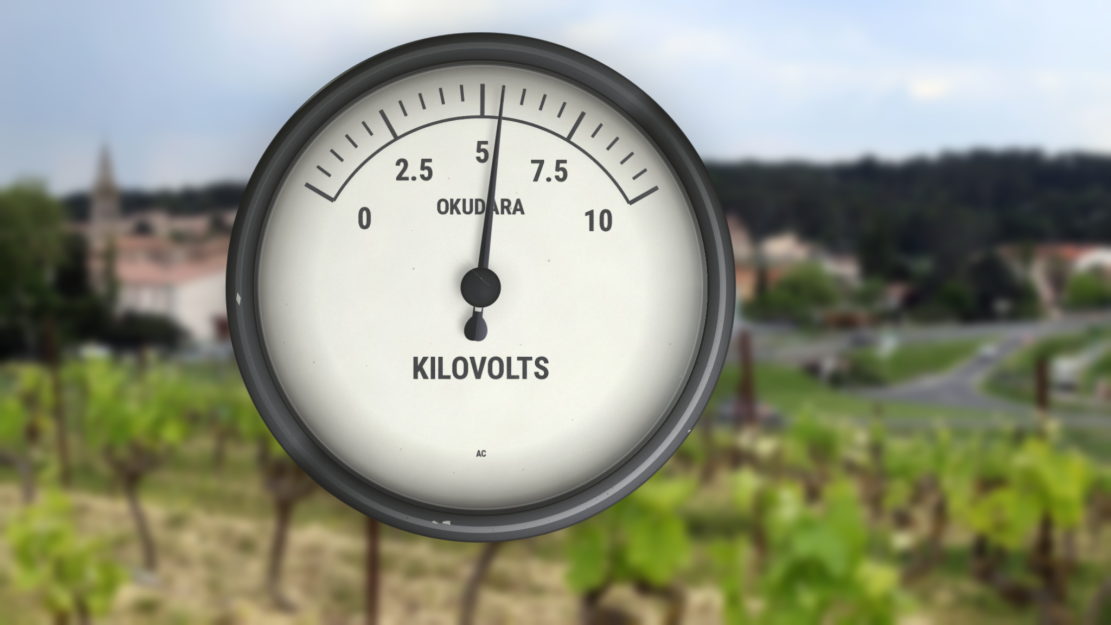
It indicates 5.5,kV
